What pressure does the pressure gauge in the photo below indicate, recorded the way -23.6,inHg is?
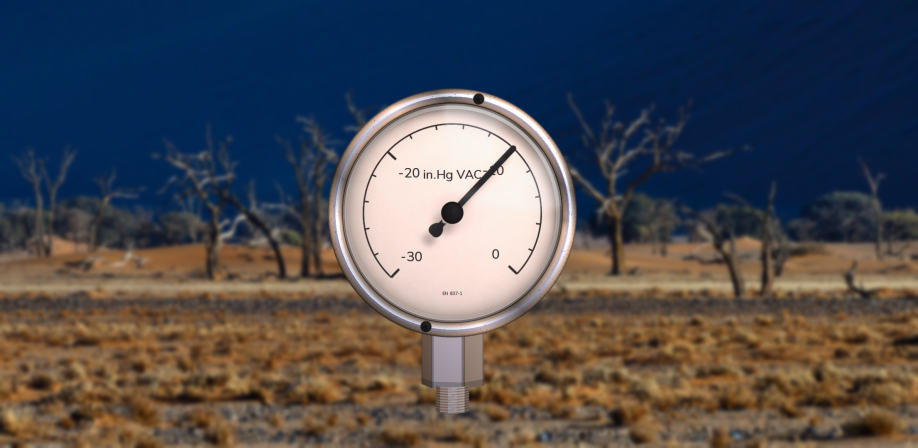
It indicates -10,inHg
